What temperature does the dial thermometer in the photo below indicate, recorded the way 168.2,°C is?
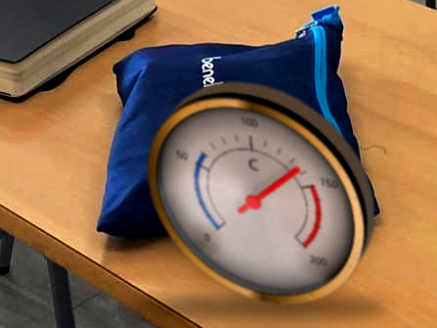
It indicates 135,°C
